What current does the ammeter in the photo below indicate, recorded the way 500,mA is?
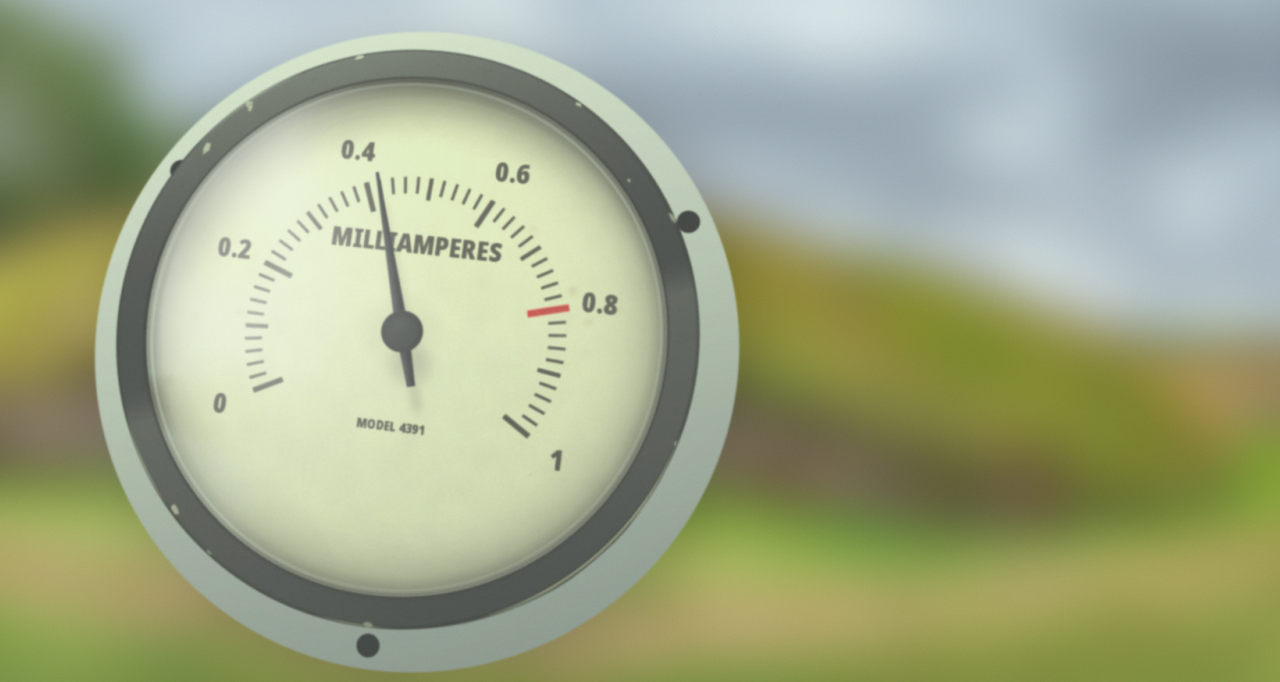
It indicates 0.42,mA
